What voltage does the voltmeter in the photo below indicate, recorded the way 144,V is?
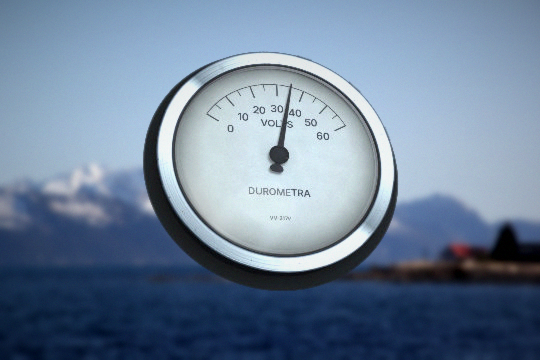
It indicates 35,V
